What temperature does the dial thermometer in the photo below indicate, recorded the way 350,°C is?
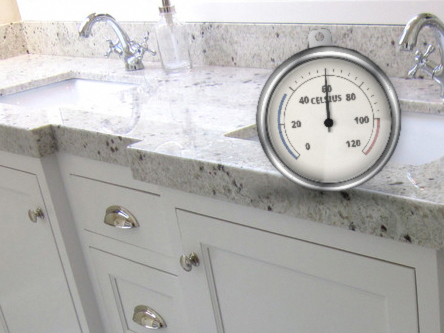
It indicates 60,°C
